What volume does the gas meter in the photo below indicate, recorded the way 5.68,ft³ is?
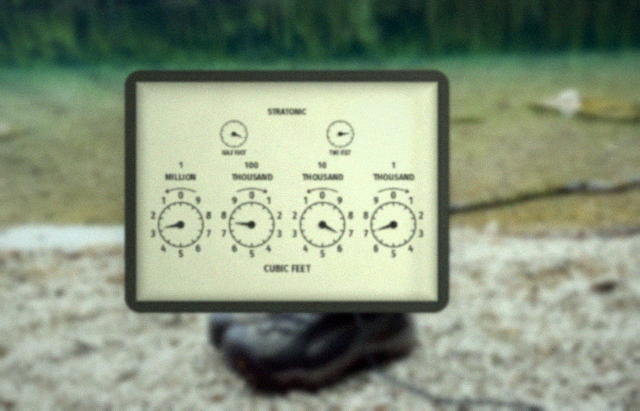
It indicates 276700,ft³
